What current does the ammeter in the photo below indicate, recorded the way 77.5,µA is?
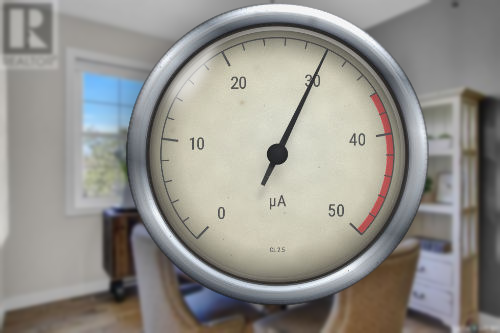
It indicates 30,µA
